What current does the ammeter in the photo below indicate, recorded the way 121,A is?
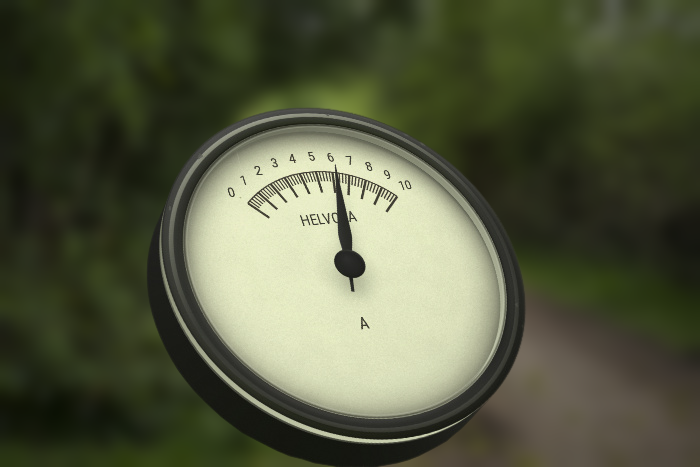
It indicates 6,A
